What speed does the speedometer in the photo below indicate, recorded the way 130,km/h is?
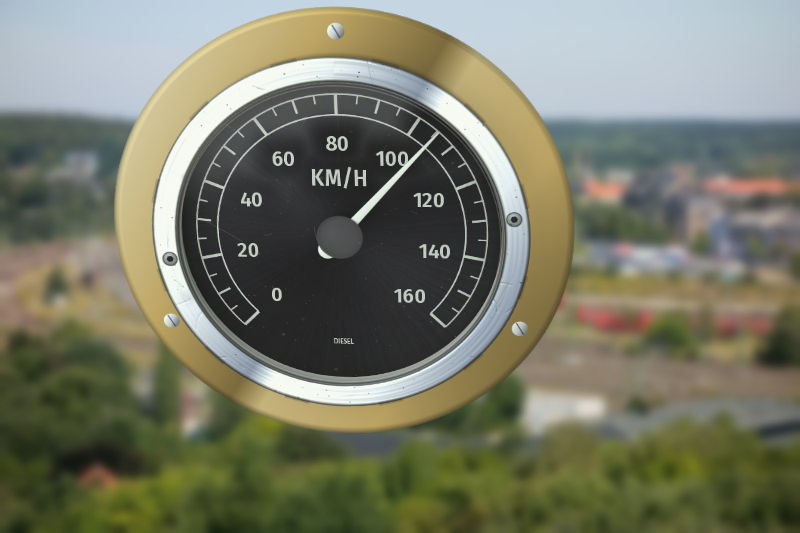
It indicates 105,km/h
